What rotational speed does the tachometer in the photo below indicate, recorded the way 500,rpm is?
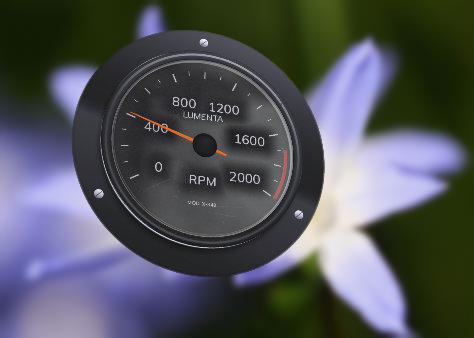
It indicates 400,rpm
